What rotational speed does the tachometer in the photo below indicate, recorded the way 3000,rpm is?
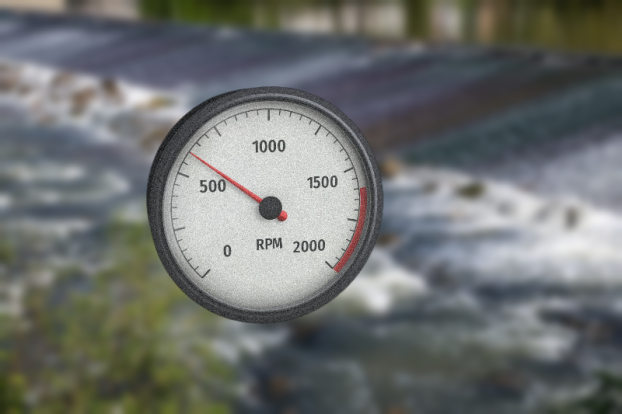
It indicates 600,rpm
